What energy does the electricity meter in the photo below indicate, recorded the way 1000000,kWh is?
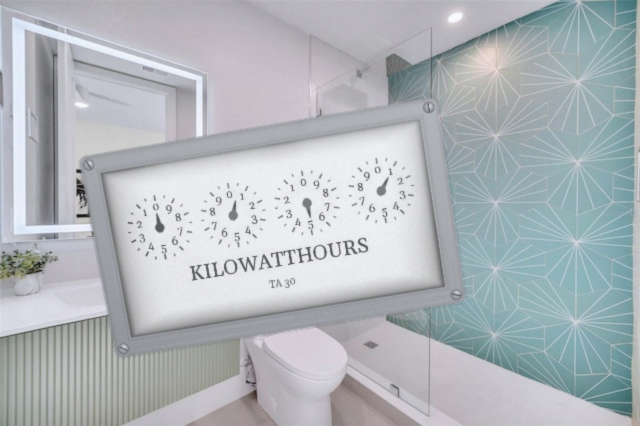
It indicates 51,kWh
